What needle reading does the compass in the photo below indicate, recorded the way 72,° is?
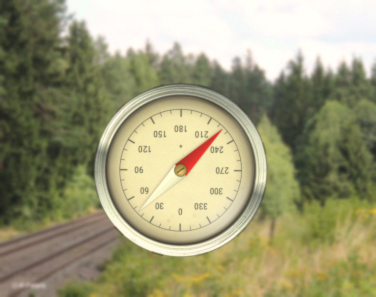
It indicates 225,°
